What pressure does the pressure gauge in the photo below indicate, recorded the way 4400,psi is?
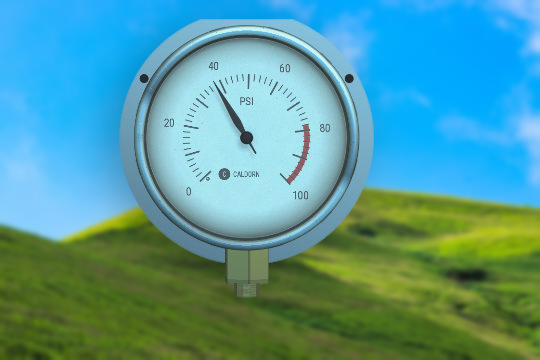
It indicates 38,psi
